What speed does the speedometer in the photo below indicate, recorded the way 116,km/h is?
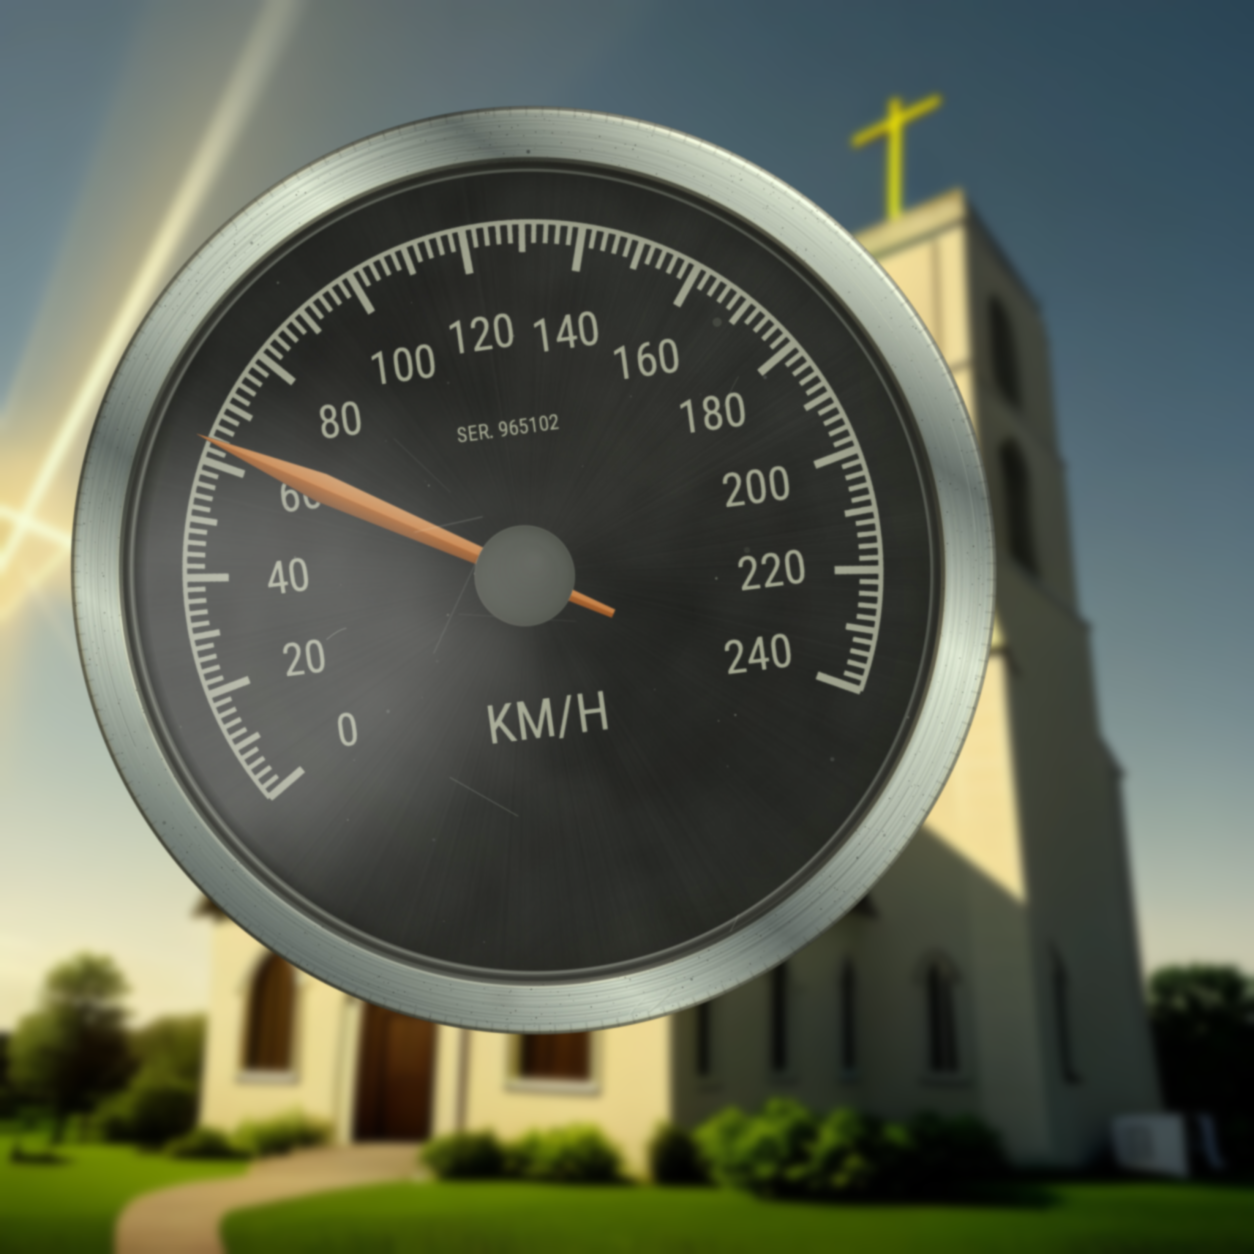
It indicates 64,km/h
